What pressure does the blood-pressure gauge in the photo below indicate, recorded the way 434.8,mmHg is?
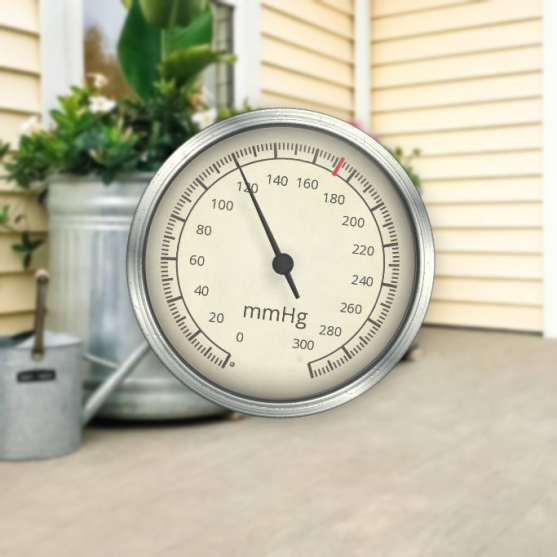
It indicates 120,mmHg
